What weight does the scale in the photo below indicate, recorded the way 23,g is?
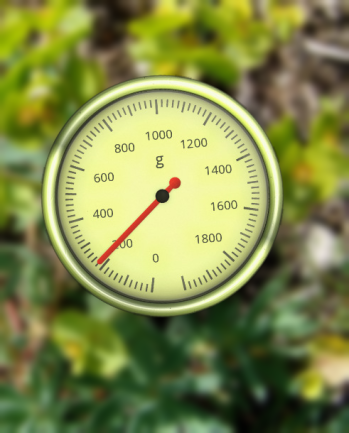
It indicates 220,g
